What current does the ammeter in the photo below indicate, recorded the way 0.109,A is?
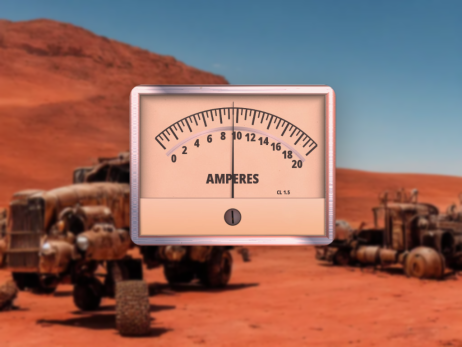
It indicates 9.5,A
